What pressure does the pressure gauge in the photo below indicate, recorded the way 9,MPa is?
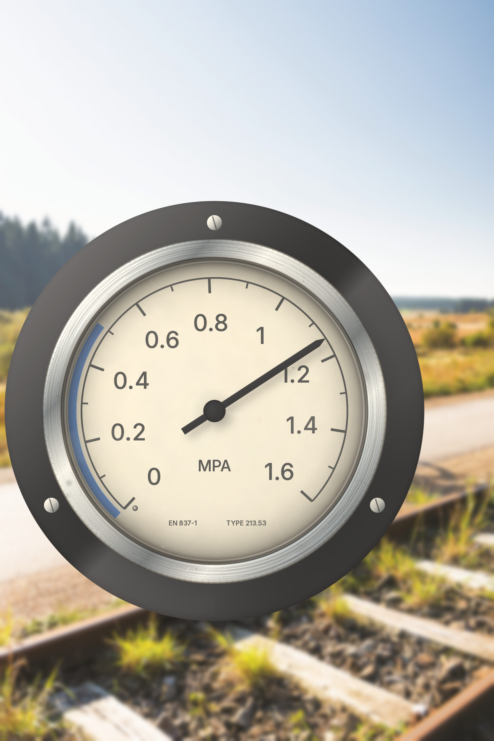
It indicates 1.15,MPa
